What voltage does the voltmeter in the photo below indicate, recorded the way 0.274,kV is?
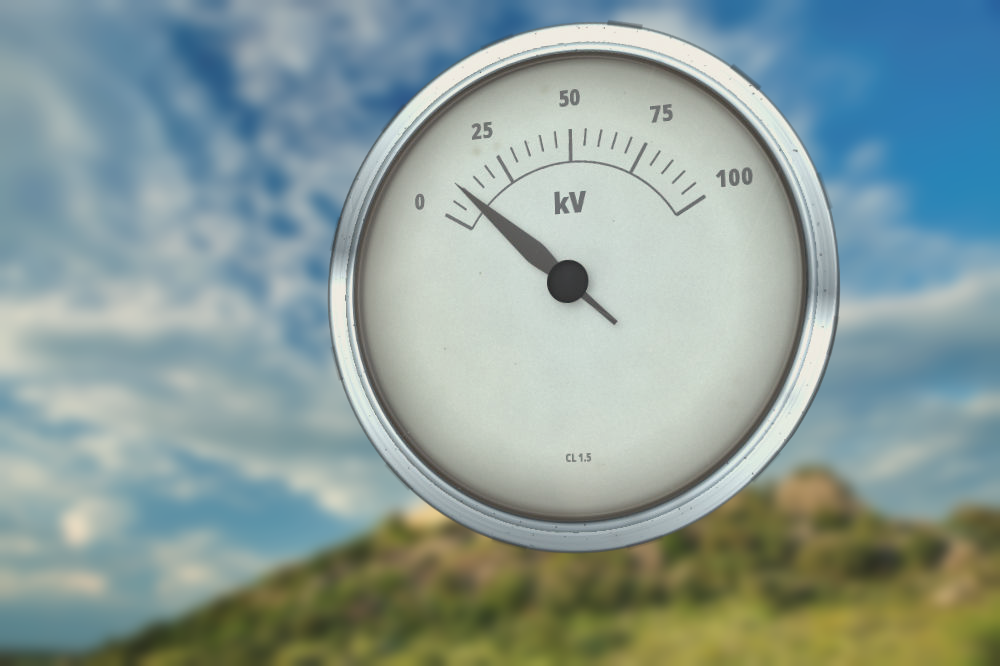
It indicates 10,kV
